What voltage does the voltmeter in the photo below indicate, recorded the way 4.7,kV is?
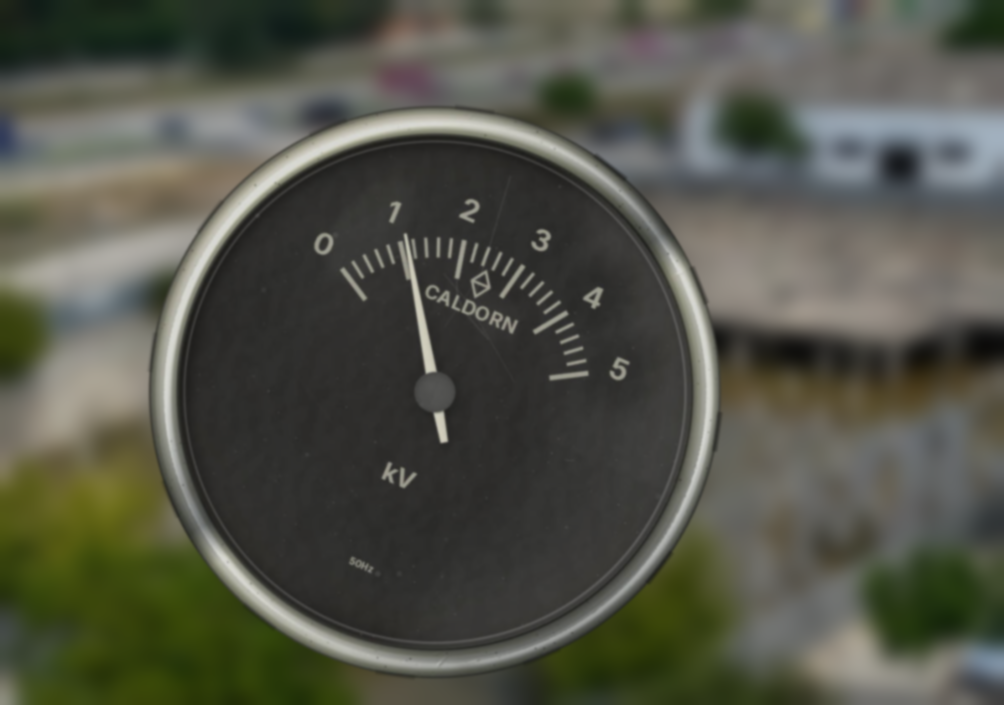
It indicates 1.1,kV
